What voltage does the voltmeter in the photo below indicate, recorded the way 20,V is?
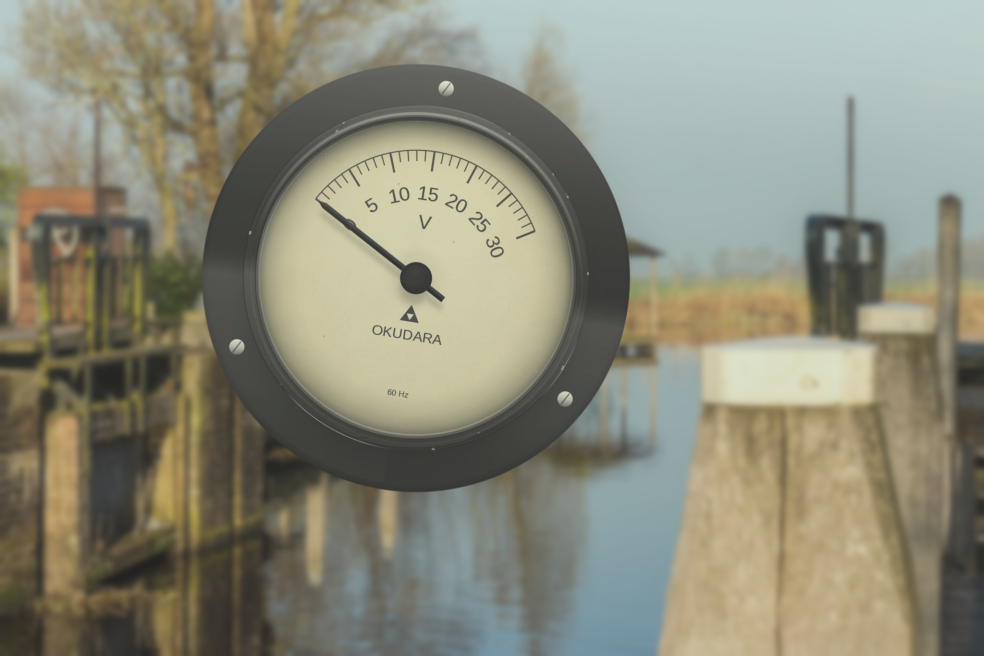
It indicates 0,V
